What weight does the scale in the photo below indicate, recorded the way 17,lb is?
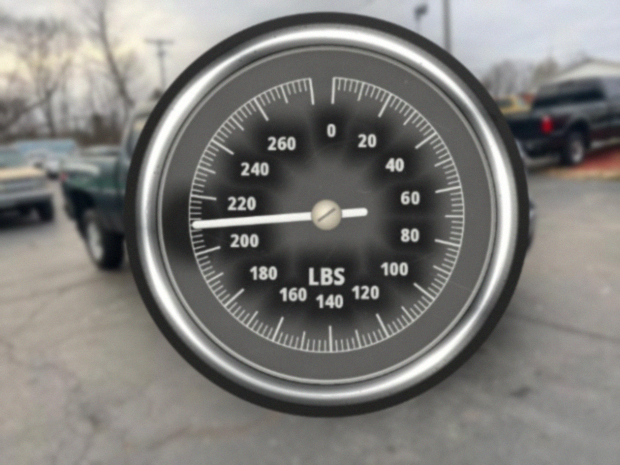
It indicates 210,lb
